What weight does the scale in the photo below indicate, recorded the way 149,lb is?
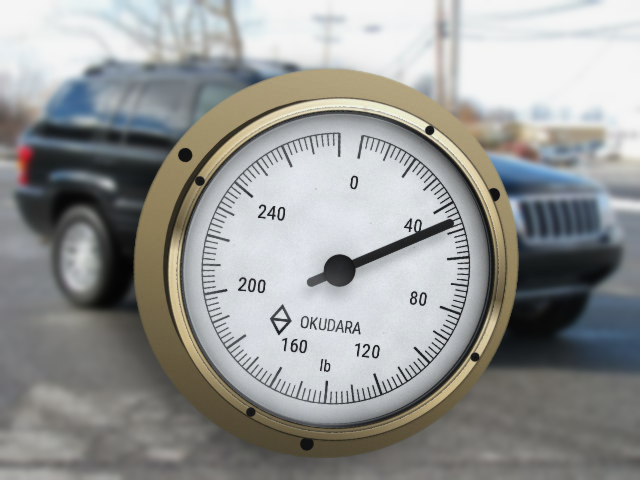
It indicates 46,lb
